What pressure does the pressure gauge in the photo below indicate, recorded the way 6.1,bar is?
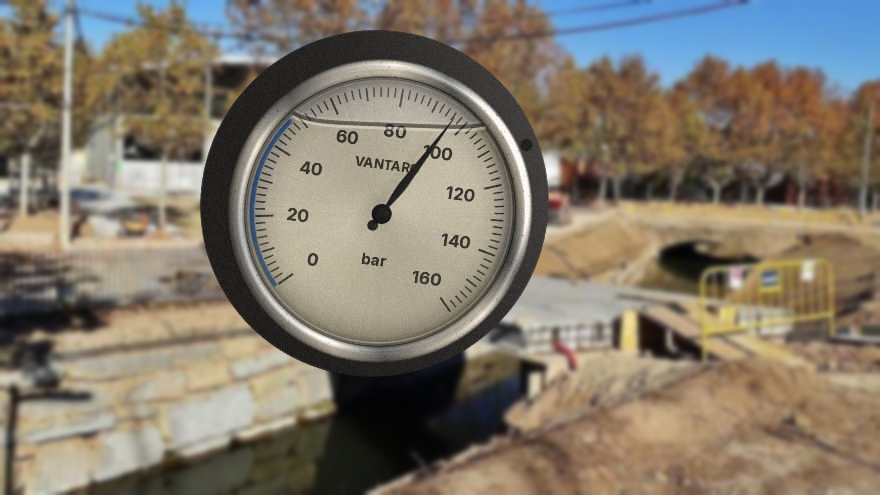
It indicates 96,bar
